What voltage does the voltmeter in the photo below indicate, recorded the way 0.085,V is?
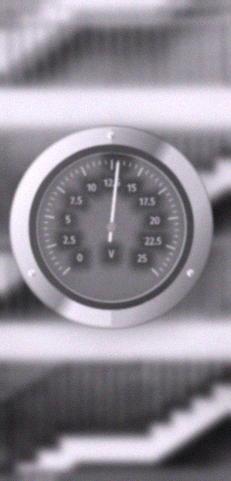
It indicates 13,V
